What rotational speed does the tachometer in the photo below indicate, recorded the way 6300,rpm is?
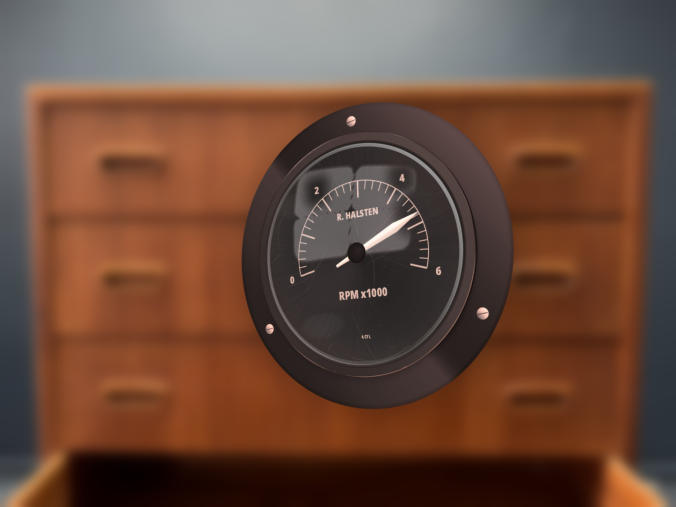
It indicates 4800,rpm
